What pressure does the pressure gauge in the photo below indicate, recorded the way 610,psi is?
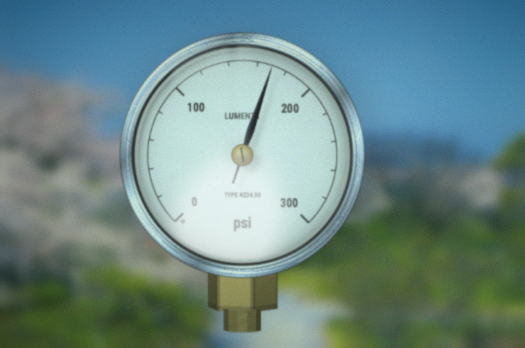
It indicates 170,psi
